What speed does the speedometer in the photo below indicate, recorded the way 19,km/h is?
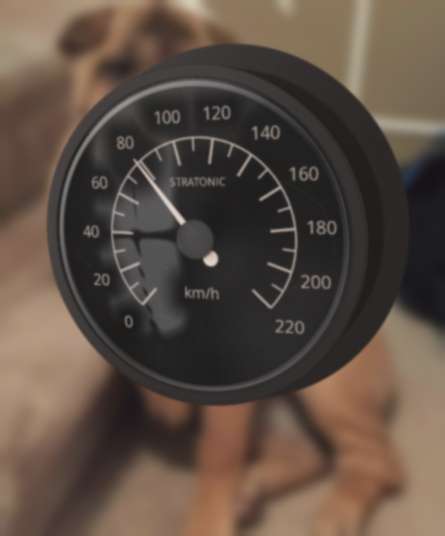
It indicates 80,km/h
